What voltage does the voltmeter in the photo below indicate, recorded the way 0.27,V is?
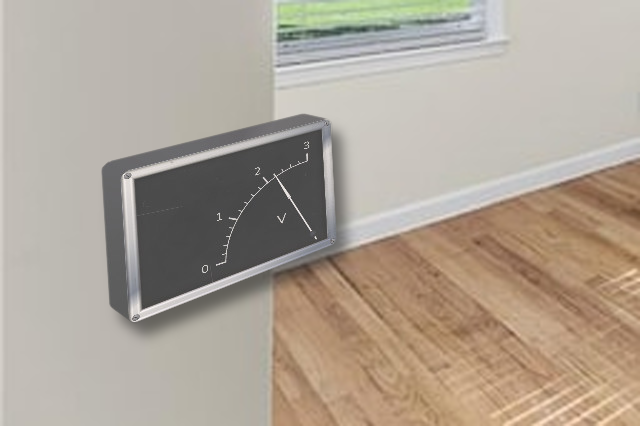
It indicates 2.2,V
